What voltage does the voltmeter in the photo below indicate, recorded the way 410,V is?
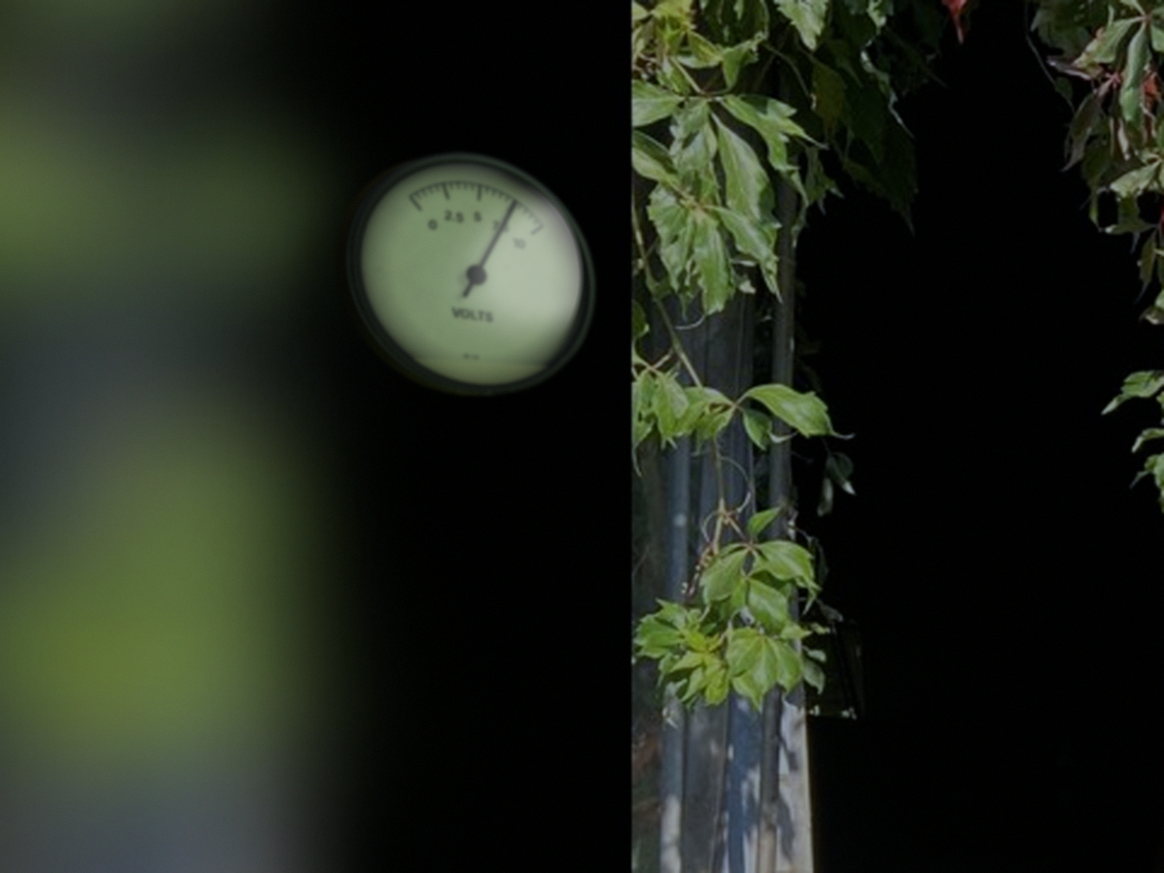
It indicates 7.5,V
